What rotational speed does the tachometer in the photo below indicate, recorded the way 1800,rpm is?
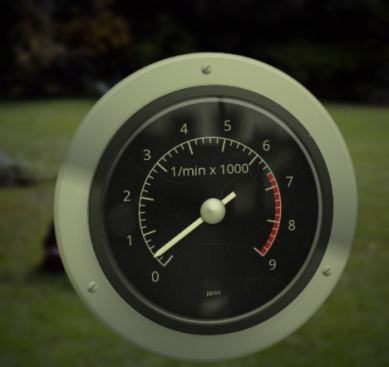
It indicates 400,rpm
